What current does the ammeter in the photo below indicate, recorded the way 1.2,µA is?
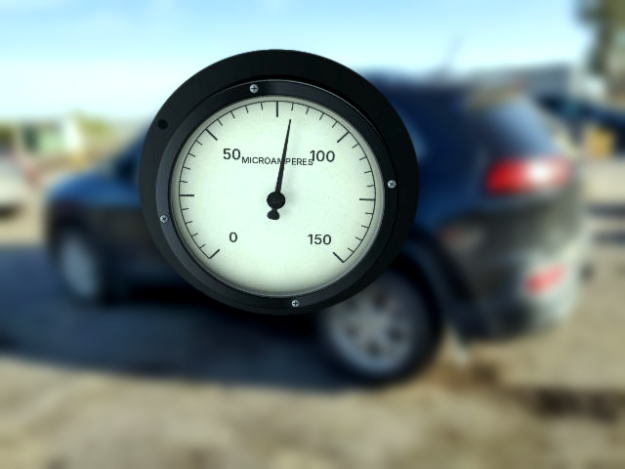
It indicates 80,µA
